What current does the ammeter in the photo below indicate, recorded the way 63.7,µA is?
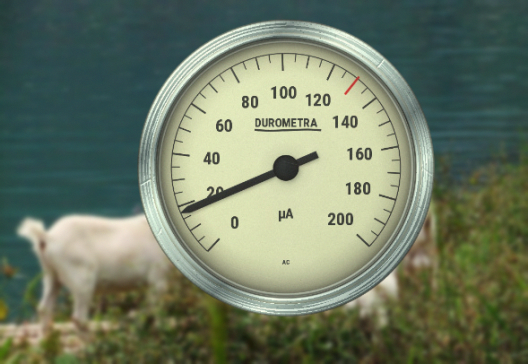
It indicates 17.5,µA
